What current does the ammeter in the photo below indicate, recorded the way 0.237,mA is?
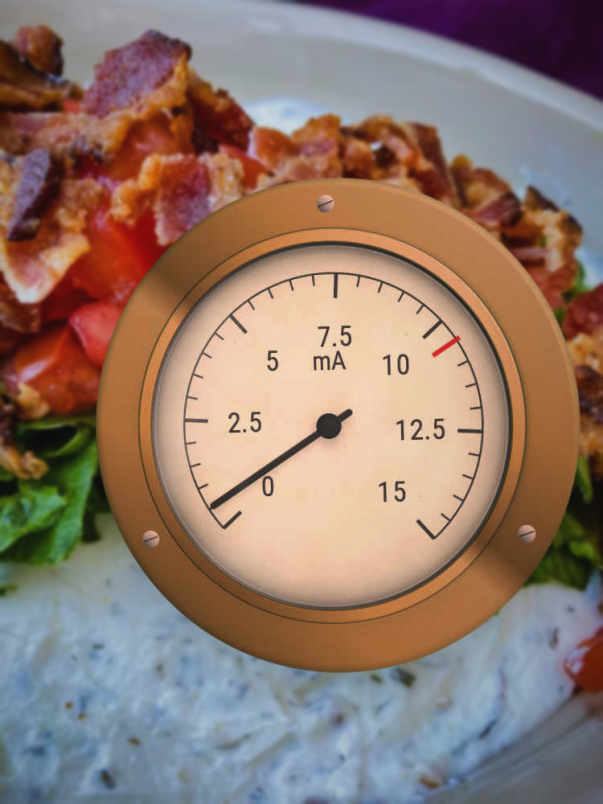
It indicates 0.5,mA
